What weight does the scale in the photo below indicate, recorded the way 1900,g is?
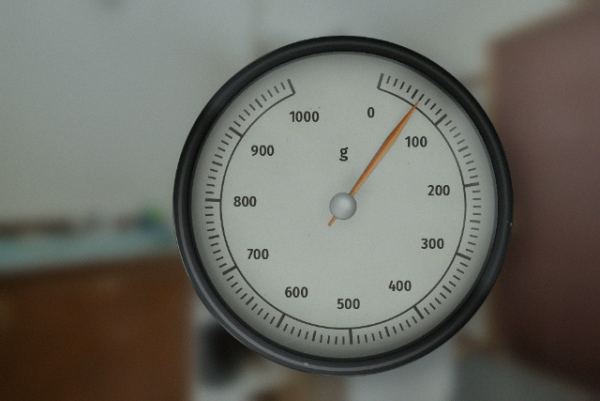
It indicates 60,g
